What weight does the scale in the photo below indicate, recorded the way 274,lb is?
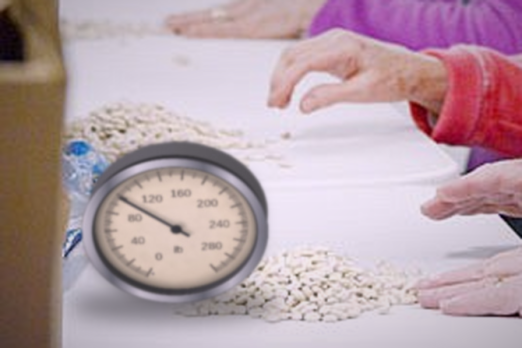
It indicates 100,lb
